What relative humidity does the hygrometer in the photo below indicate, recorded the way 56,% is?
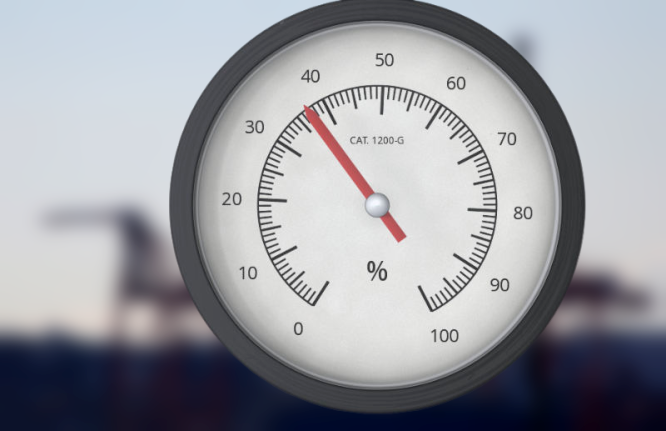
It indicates 37,%
